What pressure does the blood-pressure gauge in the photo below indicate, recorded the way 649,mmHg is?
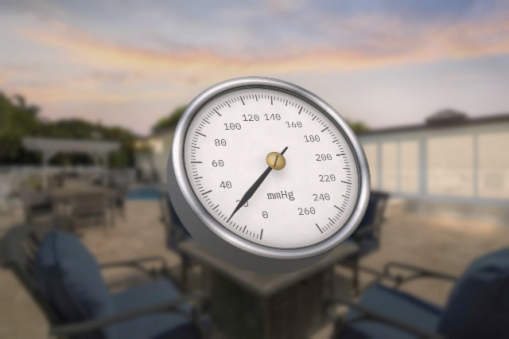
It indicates 20,mmHg
